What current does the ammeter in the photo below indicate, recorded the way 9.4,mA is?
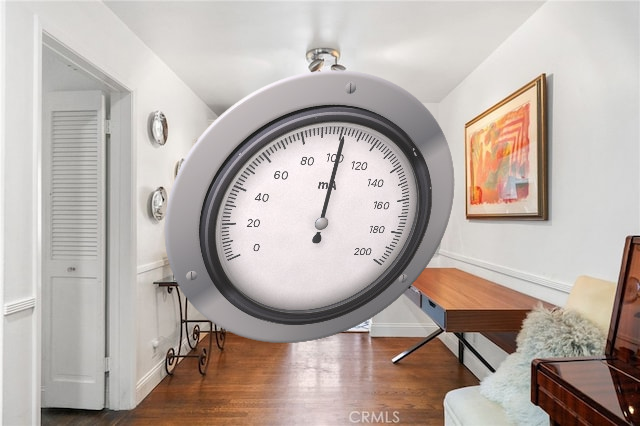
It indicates 100,mA
